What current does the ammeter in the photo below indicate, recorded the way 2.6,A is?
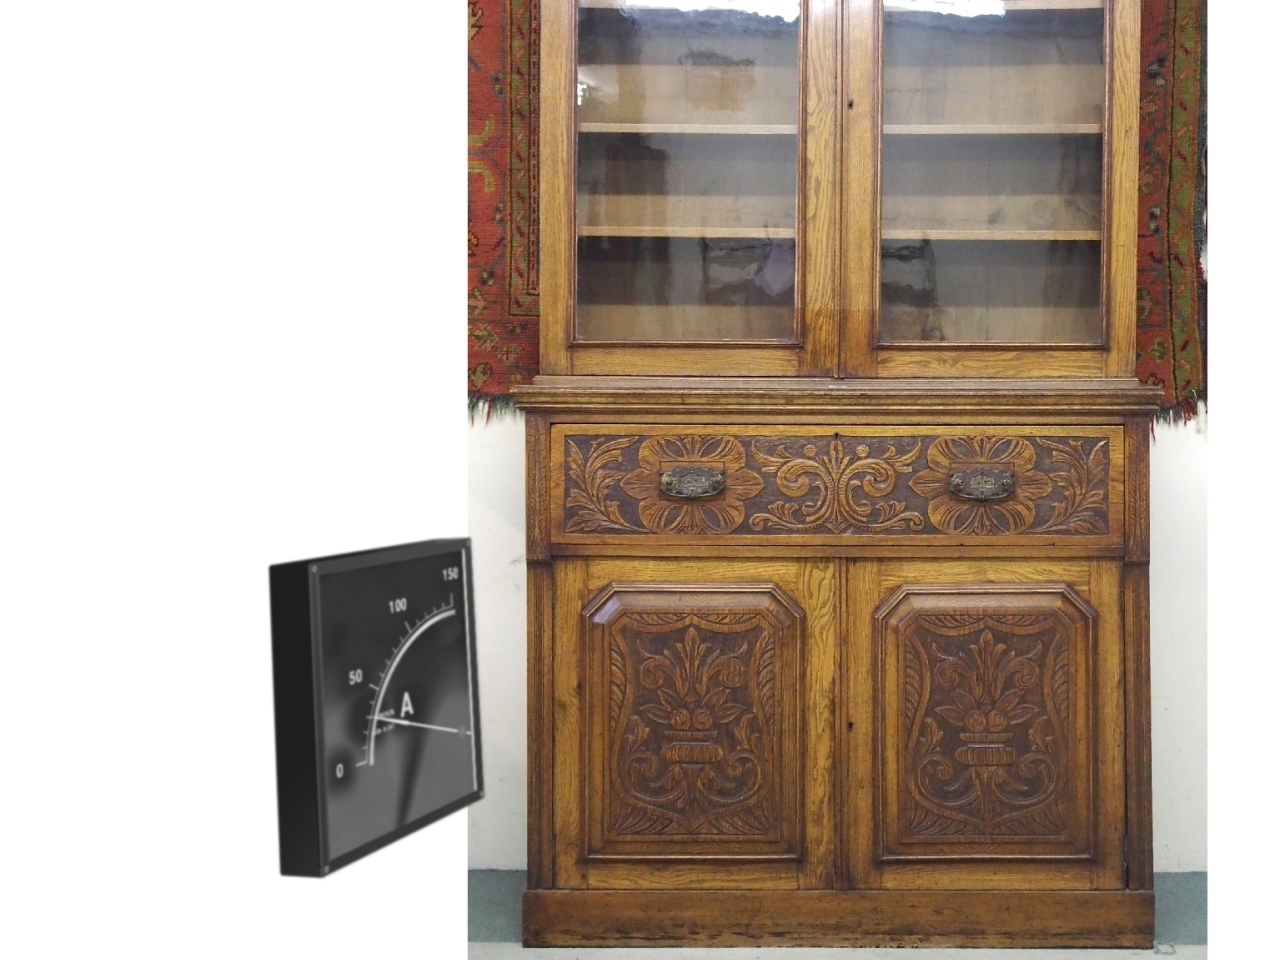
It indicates 30,A
